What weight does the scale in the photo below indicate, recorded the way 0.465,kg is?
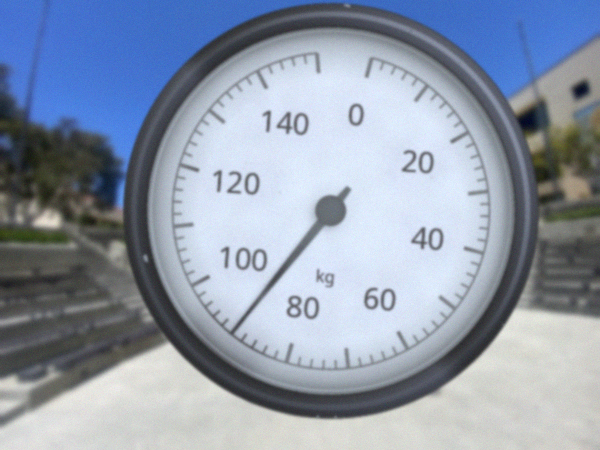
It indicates 90,kg
